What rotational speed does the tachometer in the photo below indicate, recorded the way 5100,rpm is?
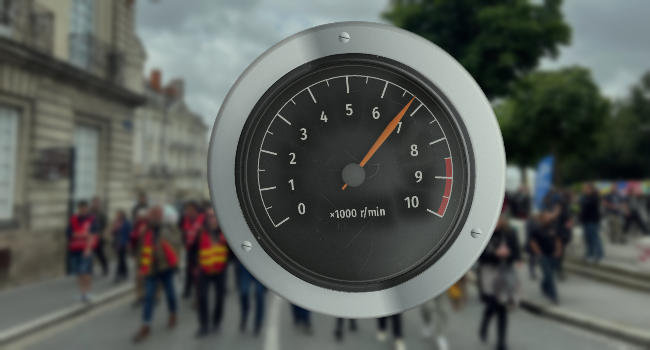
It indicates 6750,rpm
